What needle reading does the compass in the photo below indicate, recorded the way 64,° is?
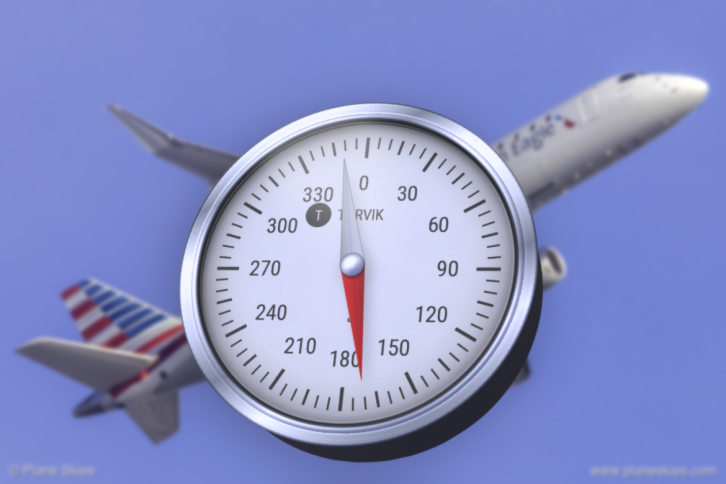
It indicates 170,°
